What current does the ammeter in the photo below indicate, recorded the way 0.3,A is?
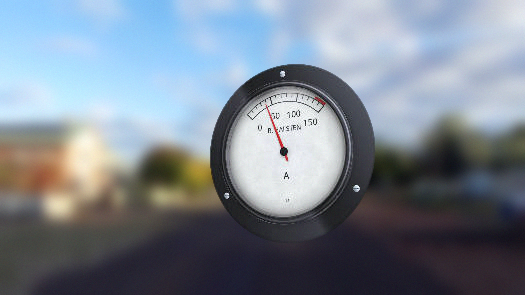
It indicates 40,A
